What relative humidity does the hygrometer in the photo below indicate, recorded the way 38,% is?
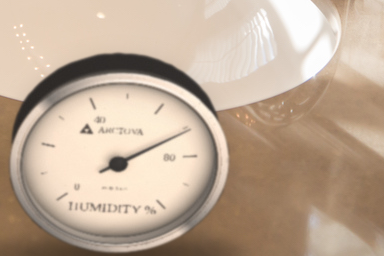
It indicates 70,%
